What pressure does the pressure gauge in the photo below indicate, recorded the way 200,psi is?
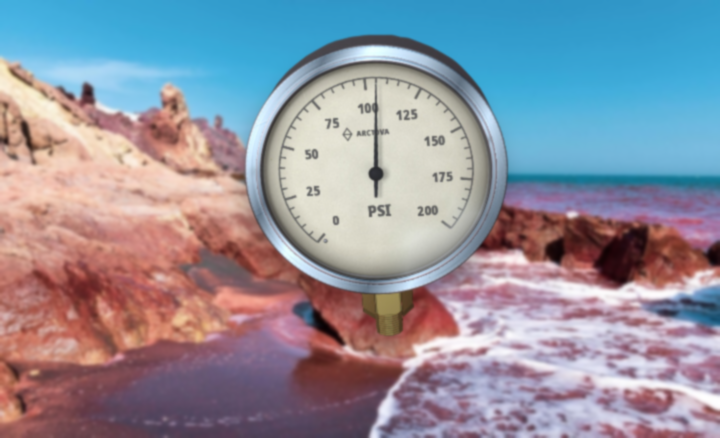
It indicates 105,psi
